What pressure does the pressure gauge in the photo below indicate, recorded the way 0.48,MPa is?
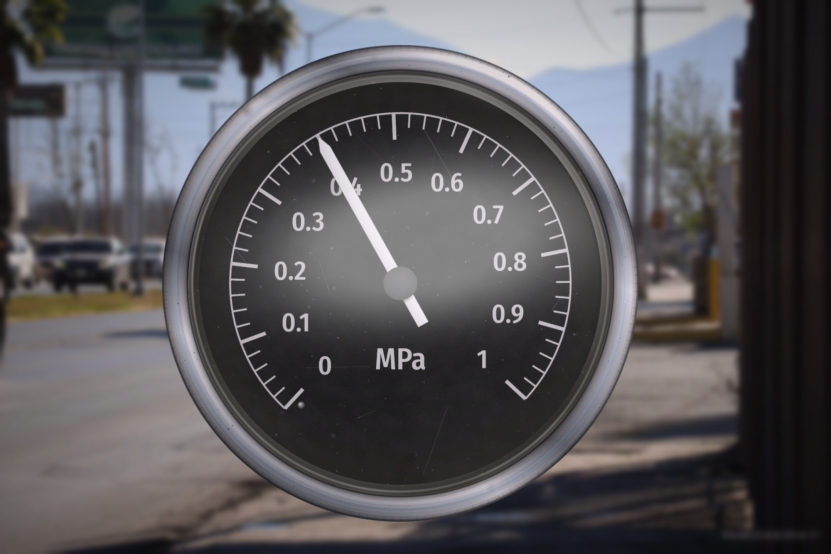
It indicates 0.4,MPa
